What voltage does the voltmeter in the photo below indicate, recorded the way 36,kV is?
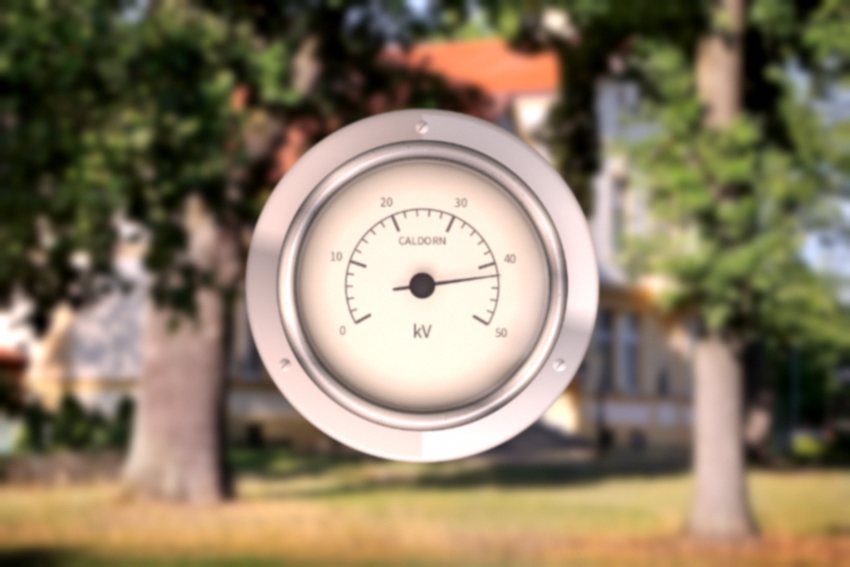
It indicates 42,kV
